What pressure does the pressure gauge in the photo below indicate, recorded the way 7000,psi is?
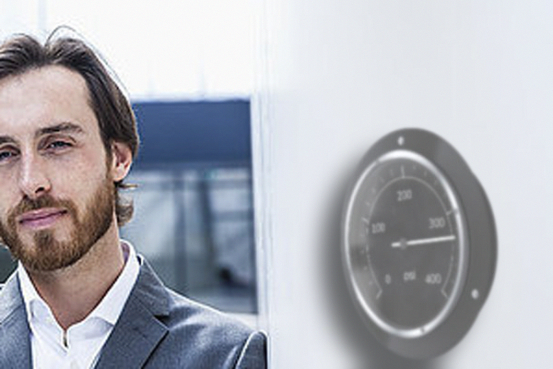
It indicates 330,psi
